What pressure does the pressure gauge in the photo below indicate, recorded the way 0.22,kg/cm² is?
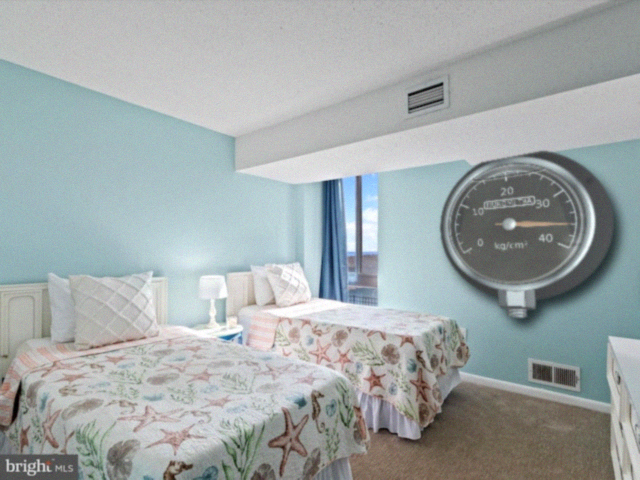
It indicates 36,kg/cm²
